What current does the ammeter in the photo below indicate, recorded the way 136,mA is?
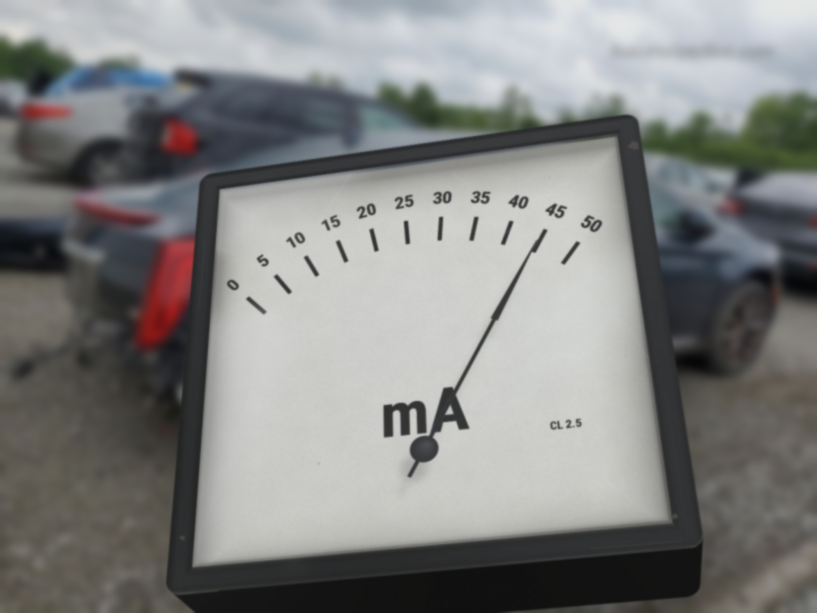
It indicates 45,mA
